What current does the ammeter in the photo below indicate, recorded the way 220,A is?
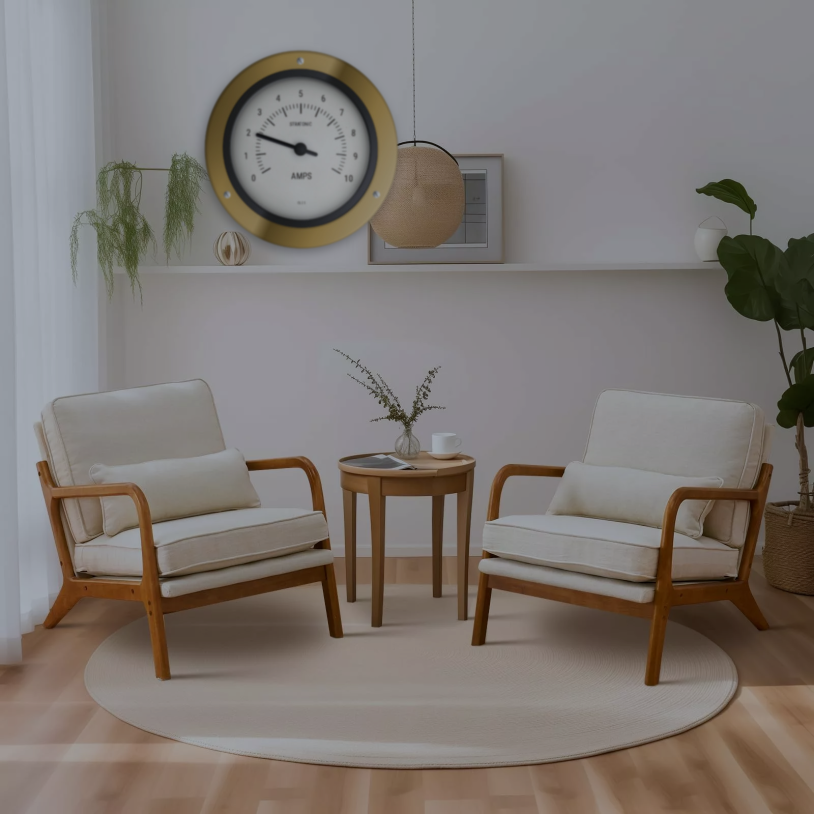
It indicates 2,A
